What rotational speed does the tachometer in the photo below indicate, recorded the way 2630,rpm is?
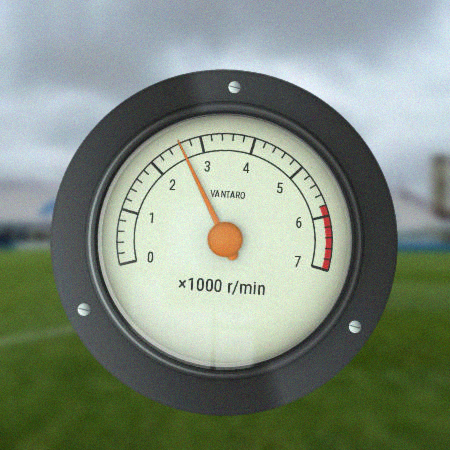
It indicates 2600,rpm
